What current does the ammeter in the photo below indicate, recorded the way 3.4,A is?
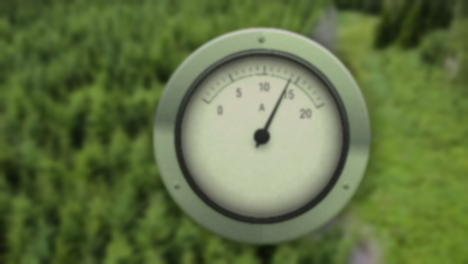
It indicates 14,A
